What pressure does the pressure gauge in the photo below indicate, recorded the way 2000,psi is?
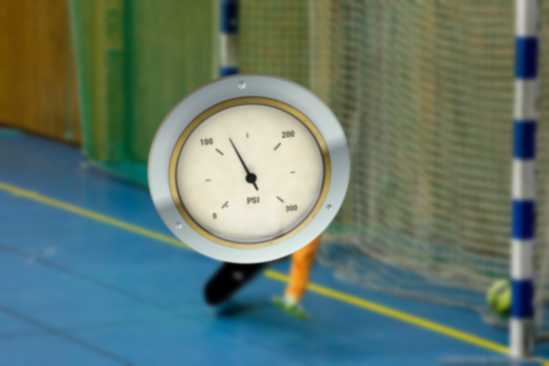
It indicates 125,psi
